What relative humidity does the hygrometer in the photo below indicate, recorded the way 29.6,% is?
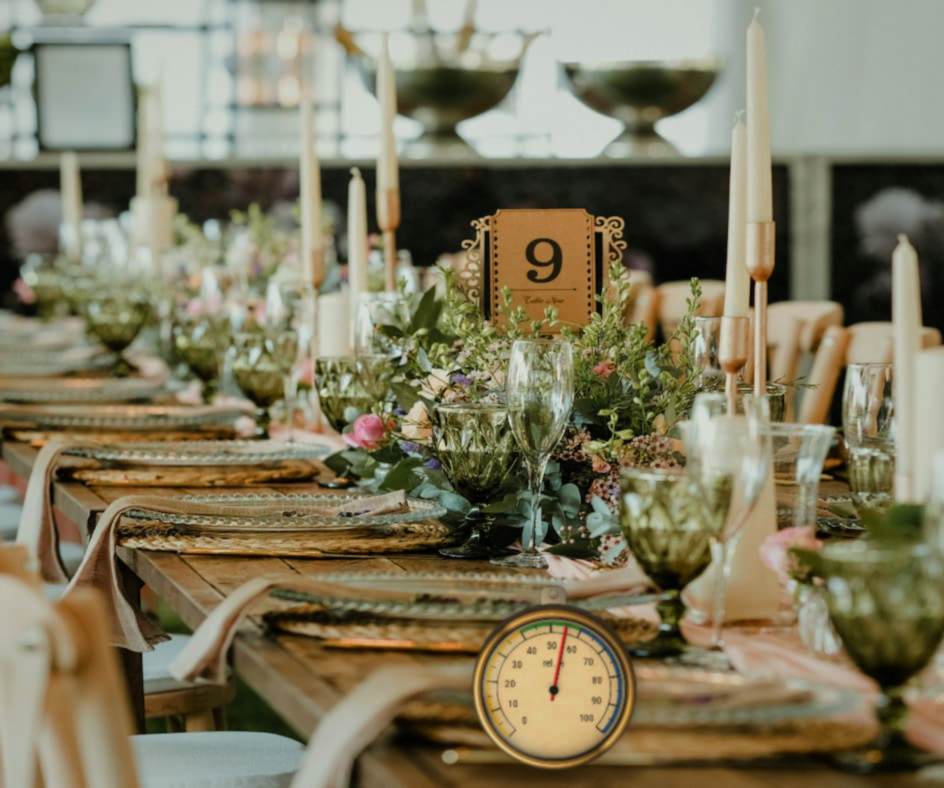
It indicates 55,%
